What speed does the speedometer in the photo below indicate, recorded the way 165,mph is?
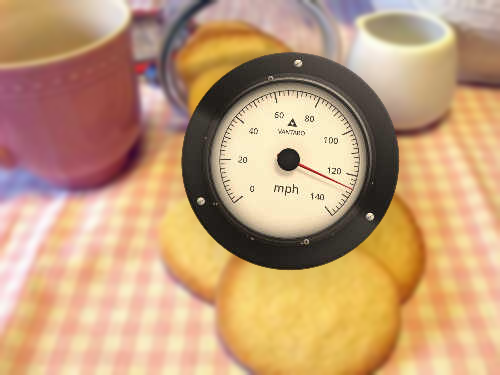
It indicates 126,mph
